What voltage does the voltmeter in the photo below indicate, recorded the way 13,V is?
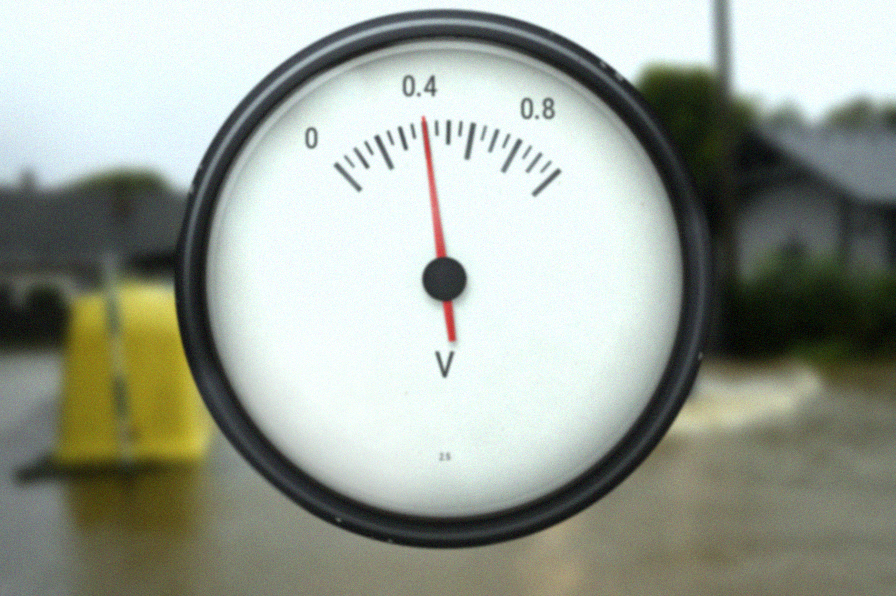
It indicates 0.4,V
